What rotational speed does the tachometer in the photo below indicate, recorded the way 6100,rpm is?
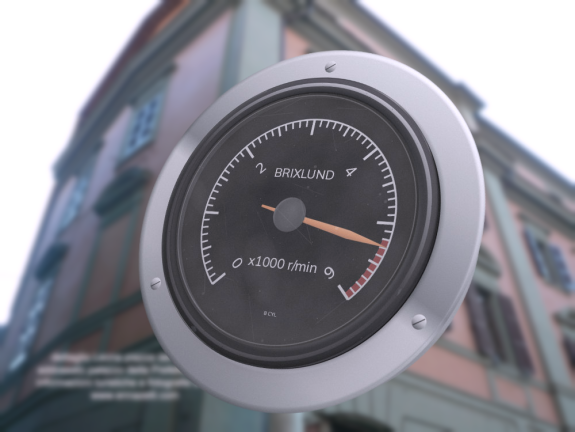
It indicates 5300,rpm
